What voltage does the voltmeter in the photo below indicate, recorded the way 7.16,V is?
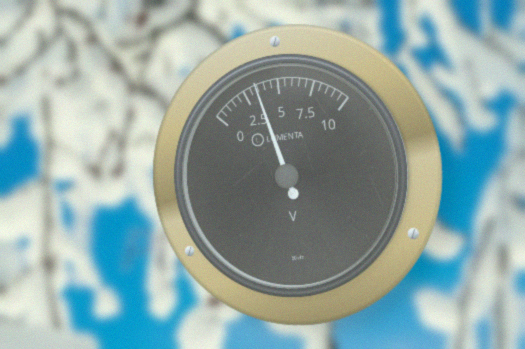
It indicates 3.5,V
